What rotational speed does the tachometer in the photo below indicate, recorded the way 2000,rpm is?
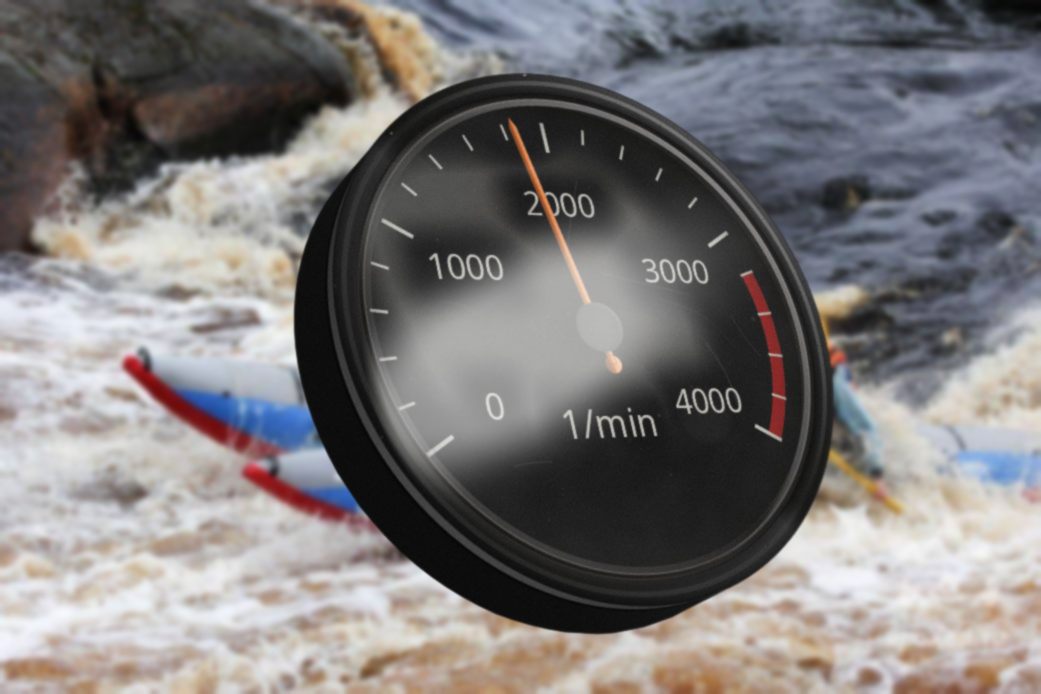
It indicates 1800,rpm
